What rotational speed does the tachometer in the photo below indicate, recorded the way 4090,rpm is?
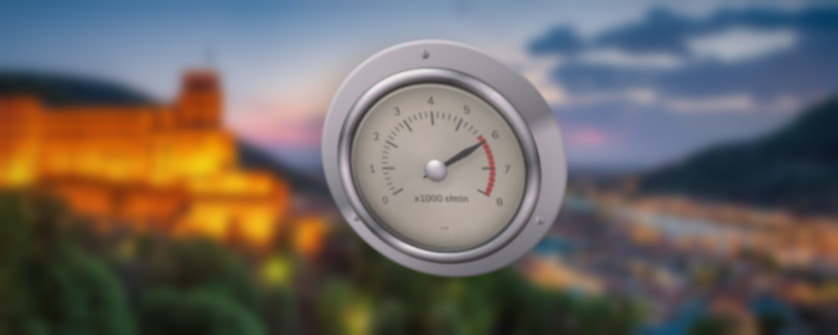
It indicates 6000,rpm
